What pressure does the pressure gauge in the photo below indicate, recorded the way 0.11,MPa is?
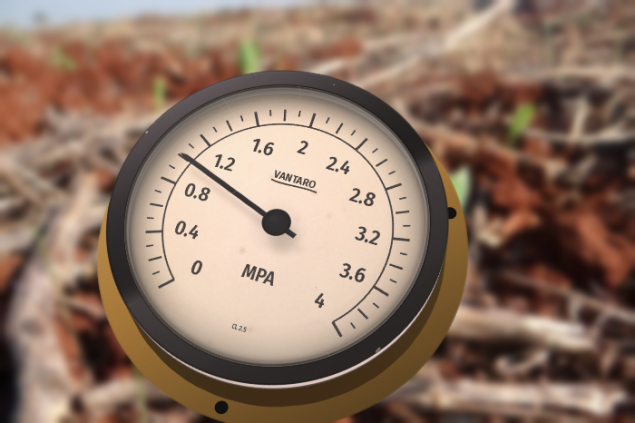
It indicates 1,MPa
